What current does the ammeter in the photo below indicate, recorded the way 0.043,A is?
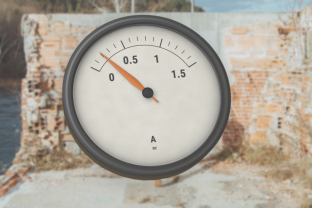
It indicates 0.2,A
